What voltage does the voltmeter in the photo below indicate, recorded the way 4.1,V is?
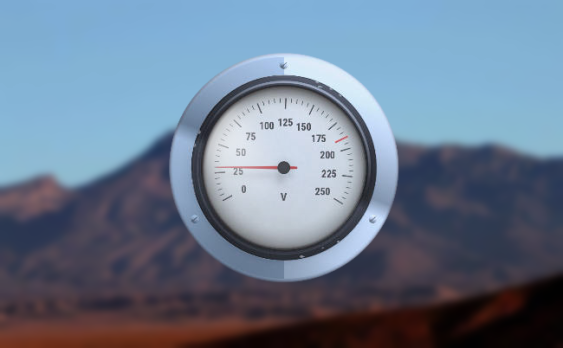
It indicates 30,V
